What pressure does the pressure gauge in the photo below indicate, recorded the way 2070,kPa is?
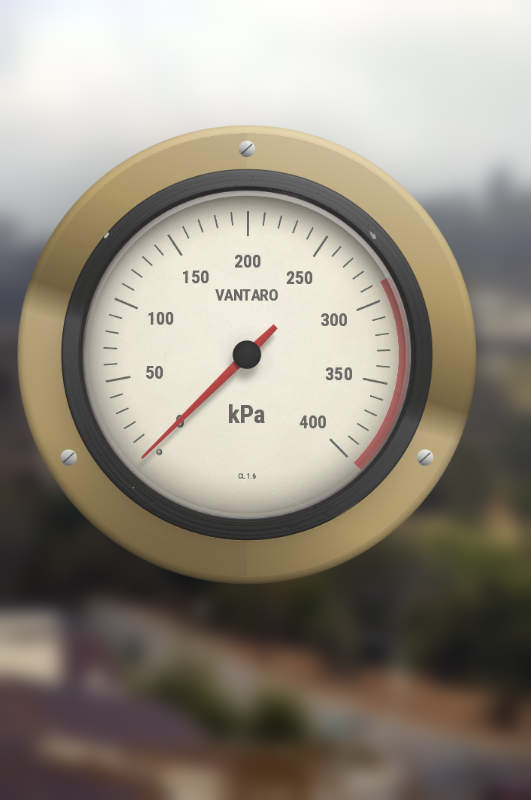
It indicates 0,kPa
